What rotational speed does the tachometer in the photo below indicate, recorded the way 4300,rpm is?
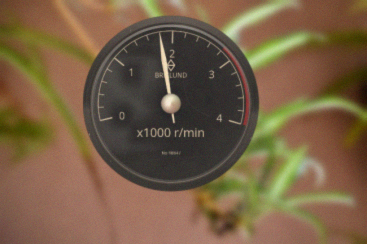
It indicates 1800,rpm
